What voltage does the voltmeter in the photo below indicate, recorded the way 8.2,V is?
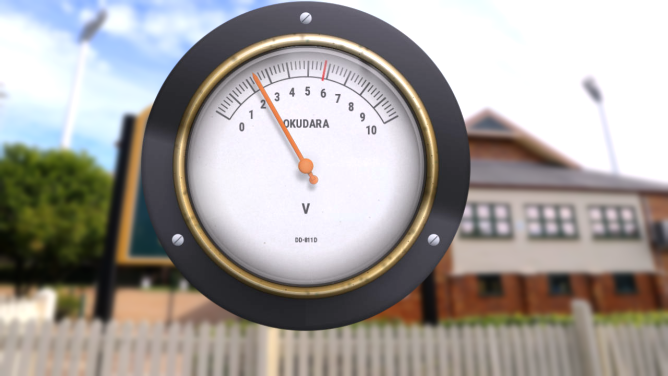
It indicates 2.4,V
